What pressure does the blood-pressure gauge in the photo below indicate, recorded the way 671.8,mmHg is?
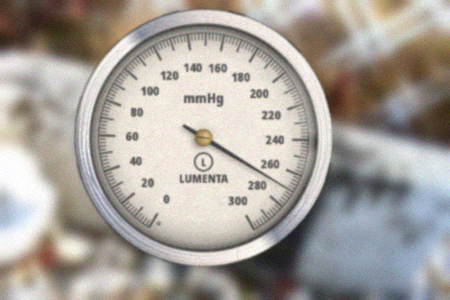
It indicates 270,mmHg
